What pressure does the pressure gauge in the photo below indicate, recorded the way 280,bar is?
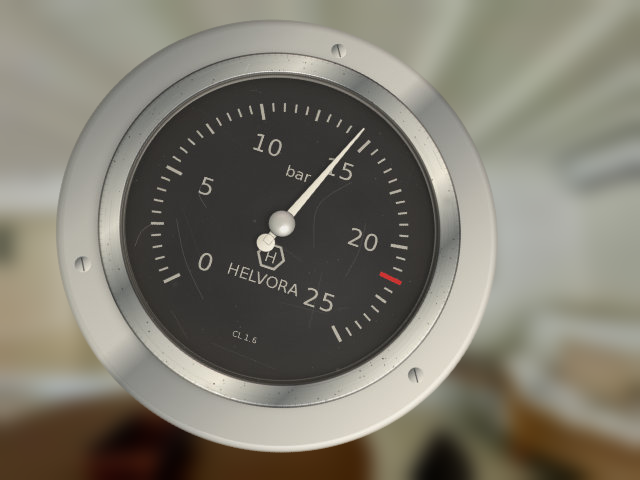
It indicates 14.5,bar
